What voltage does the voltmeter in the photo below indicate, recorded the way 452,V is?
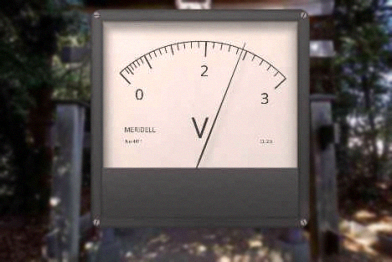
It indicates 2.45,V
